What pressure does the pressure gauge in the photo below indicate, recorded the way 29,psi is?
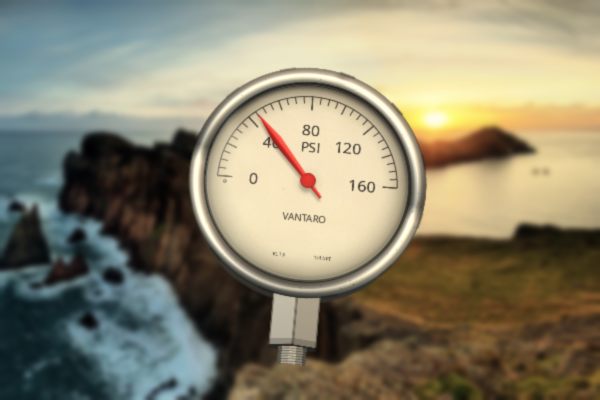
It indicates 45,psi
